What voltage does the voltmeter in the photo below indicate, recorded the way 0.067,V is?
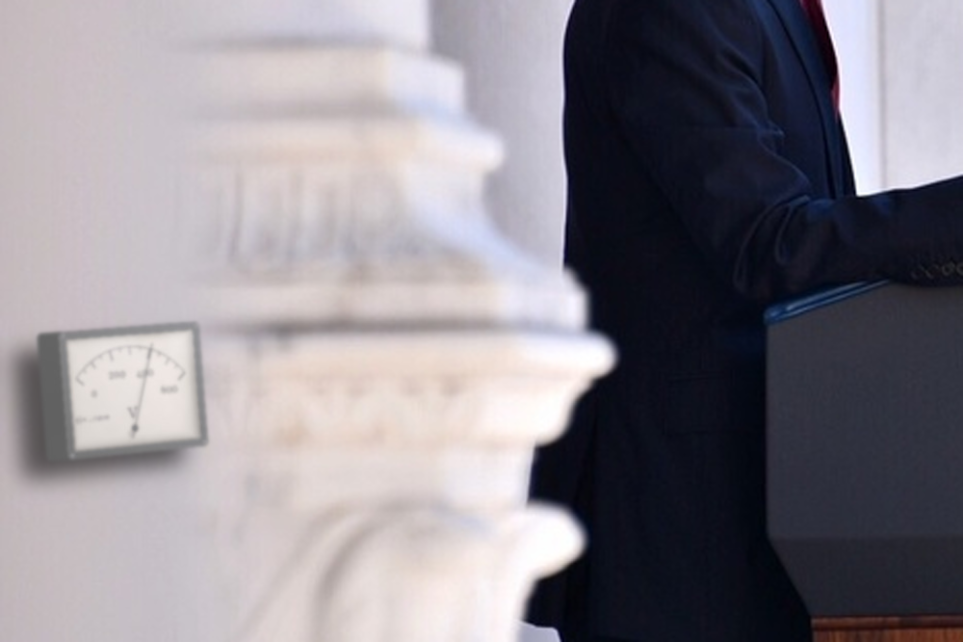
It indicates 400,V
